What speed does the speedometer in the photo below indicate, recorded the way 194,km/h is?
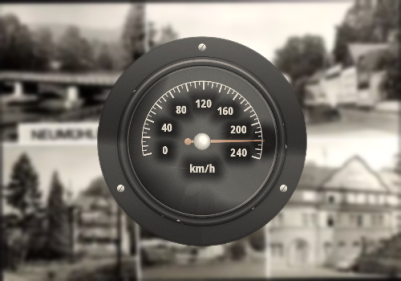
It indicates 220,km/h
